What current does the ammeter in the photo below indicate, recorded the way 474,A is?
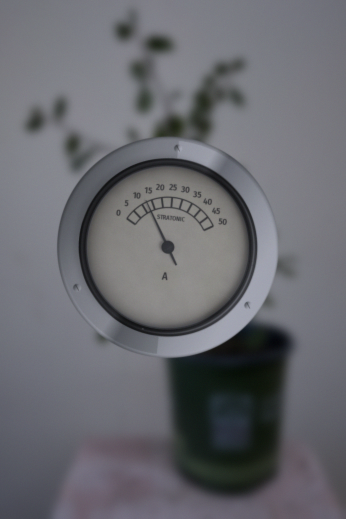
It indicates 12.5,A
